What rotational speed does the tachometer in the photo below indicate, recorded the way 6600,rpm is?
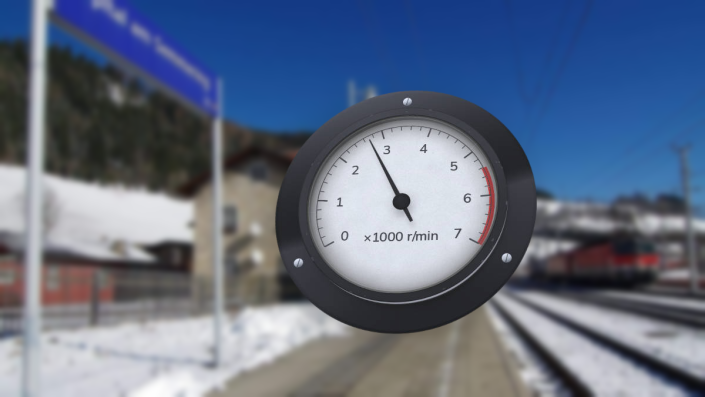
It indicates 2700,rpm
